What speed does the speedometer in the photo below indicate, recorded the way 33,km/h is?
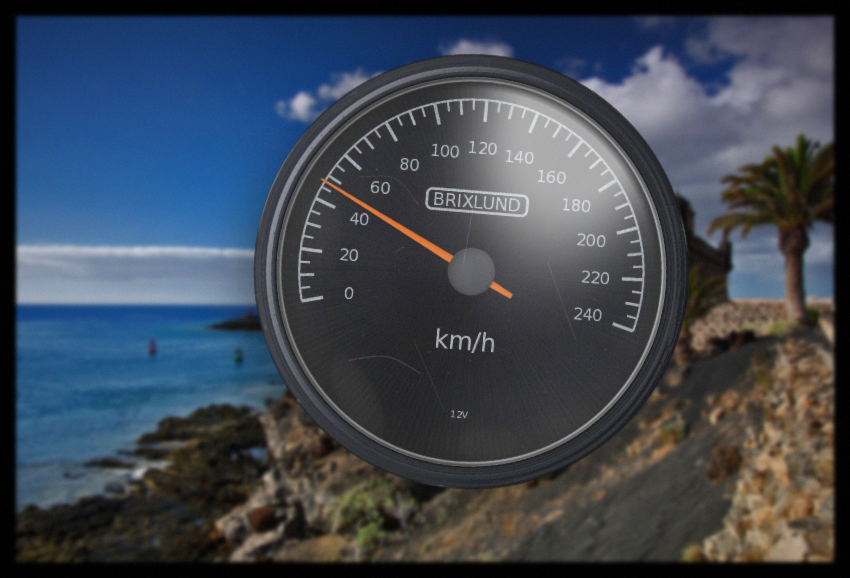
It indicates 47.5,km/h
